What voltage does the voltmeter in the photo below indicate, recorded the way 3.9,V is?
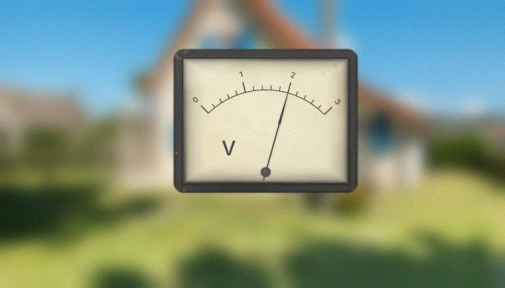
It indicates 2,V
